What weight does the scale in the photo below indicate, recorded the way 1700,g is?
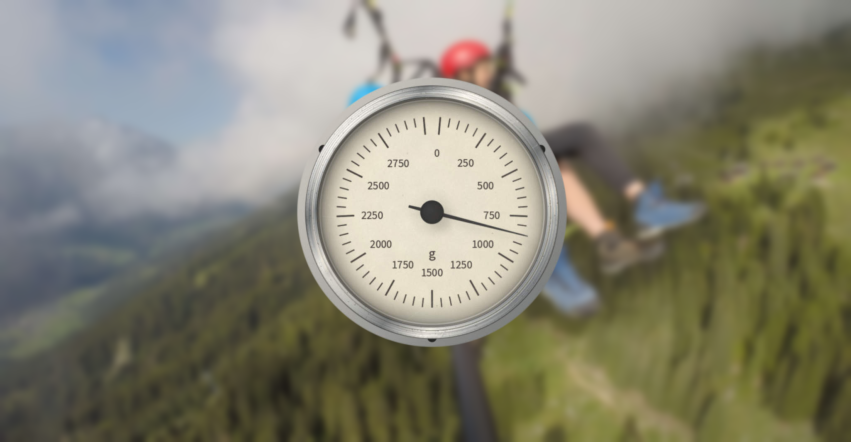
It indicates 850,g
